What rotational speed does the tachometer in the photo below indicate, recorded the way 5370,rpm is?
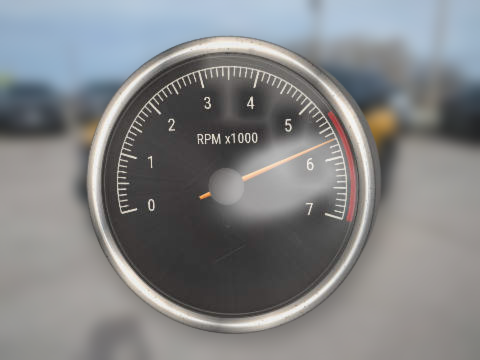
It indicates 5700,rpm
